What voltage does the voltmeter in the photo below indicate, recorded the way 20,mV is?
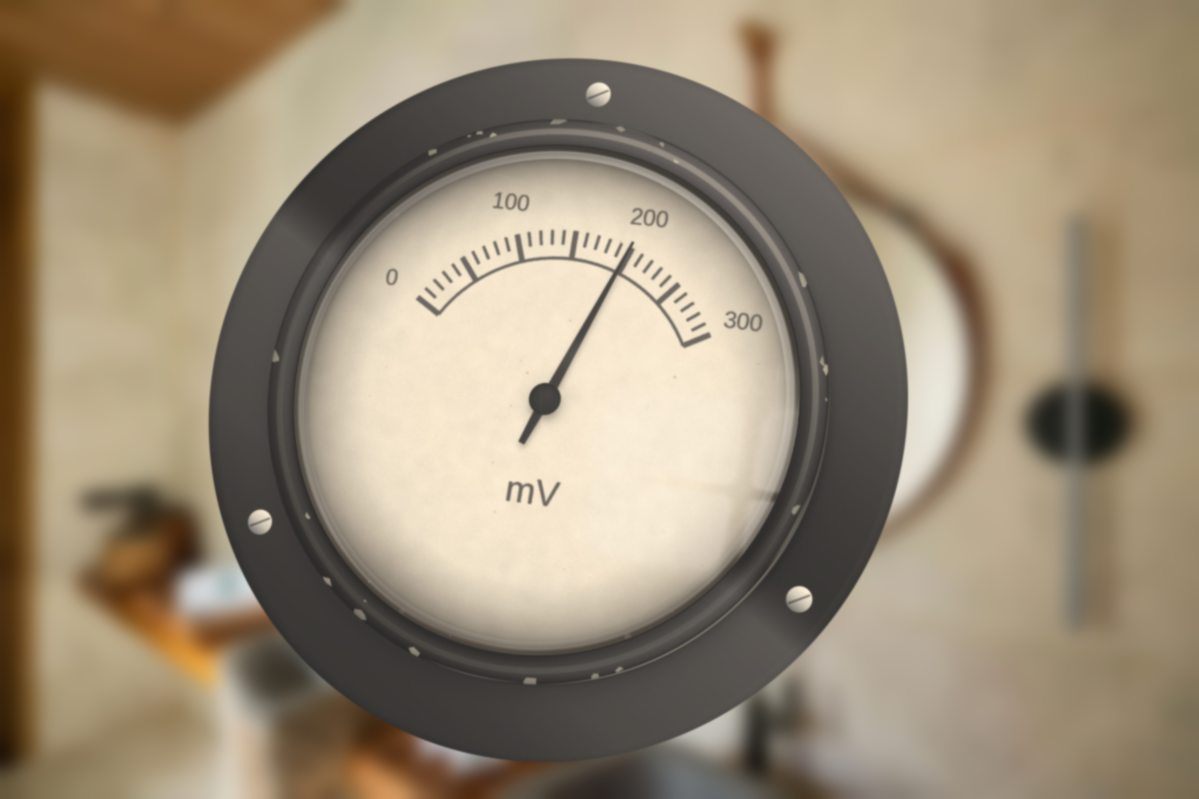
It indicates 200,mV
